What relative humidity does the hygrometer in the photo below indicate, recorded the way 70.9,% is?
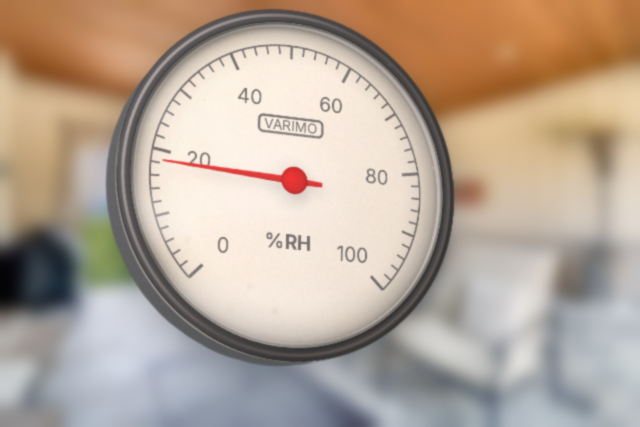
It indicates 18,%
